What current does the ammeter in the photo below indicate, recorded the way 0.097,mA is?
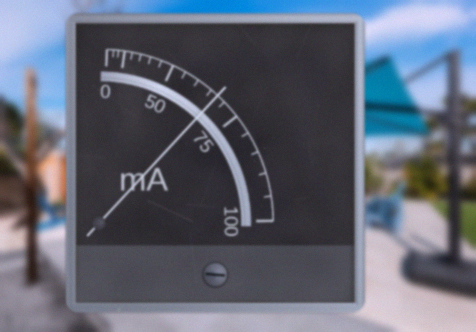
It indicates 67.5,mA
